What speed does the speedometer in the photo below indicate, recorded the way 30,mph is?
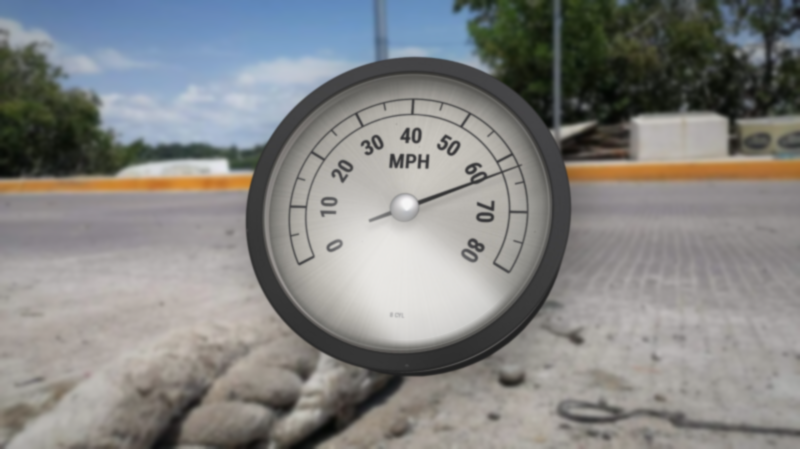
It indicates 62.5,mph
